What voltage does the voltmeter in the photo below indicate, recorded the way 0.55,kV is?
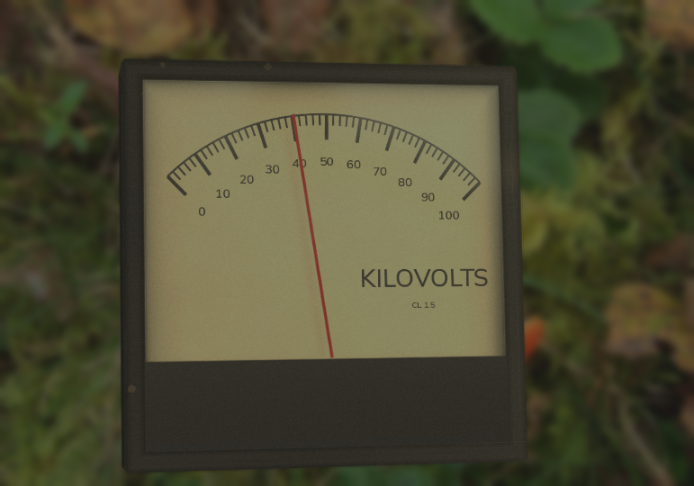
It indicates 40,kV
